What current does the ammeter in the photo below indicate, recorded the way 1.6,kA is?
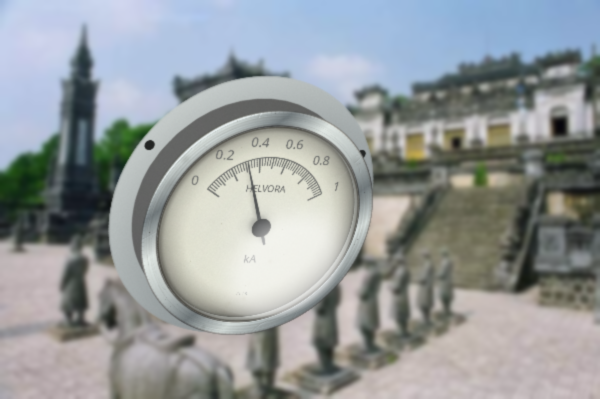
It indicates 0.3,kA
